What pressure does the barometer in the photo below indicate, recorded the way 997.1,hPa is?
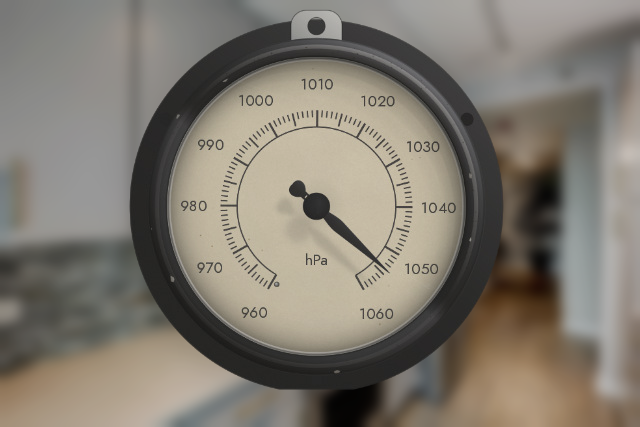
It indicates 1054,hPa
